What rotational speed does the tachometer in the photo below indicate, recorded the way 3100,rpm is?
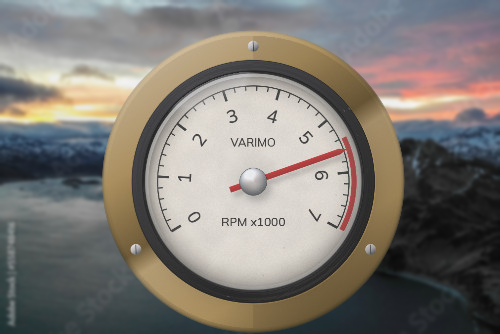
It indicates 5600,rpm
